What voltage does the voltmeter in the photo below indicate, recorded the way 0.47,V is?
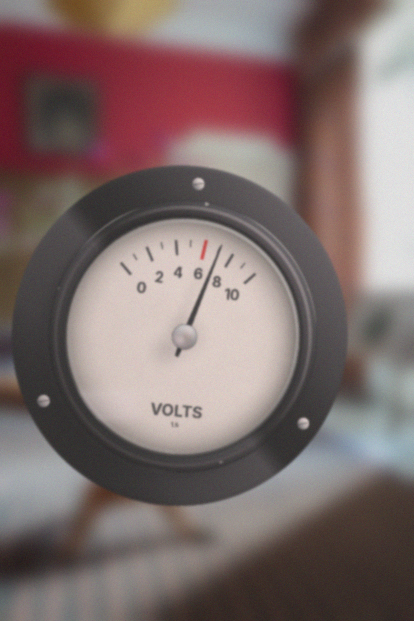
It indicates 7,V
